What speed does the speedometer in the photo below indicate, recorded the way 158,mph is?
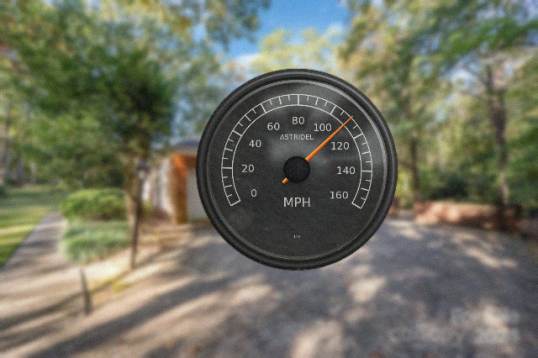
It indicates 110,mph
